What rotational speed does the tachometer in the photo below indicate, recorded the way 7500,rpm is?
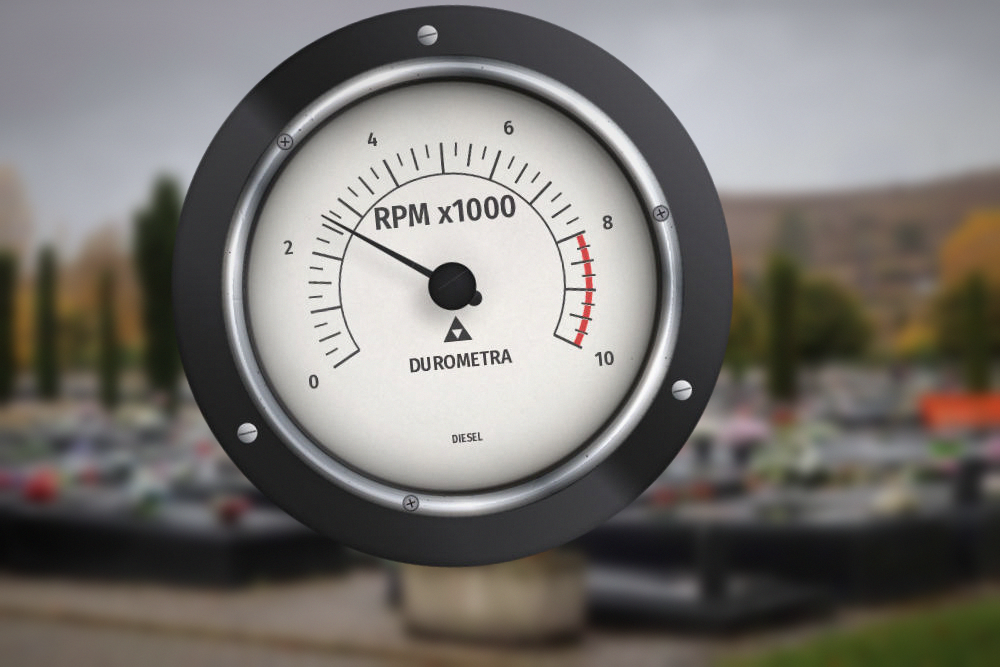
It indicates 2625,rpm
